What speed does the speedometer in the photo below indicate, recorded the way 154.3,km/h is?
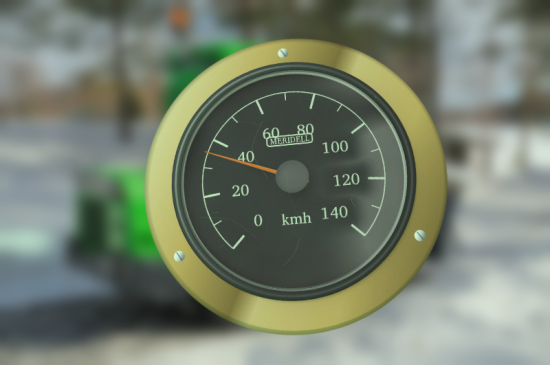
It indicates 35,km/h
